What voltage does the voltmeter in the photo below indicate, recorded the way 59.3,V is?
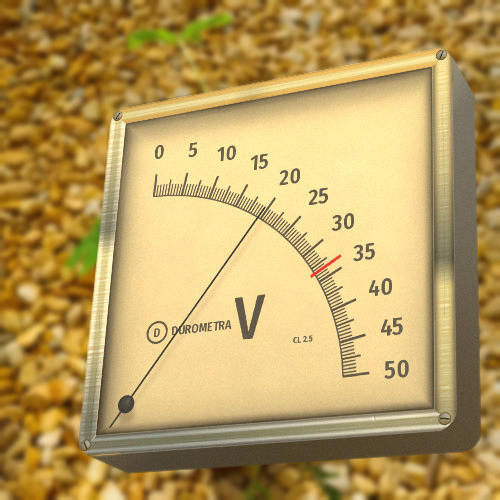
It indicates 20,V
